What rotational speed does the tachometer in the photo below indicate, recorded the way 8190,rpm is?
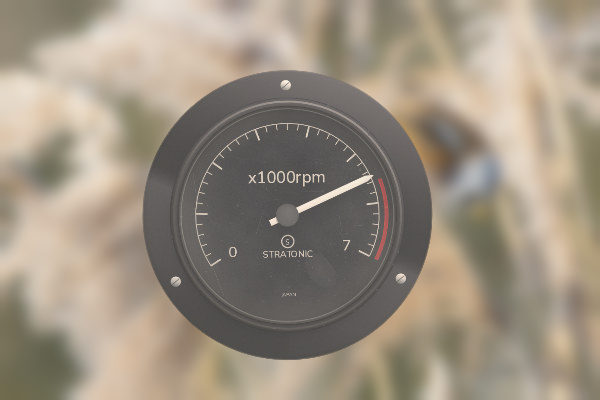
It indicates 5500,rpm
